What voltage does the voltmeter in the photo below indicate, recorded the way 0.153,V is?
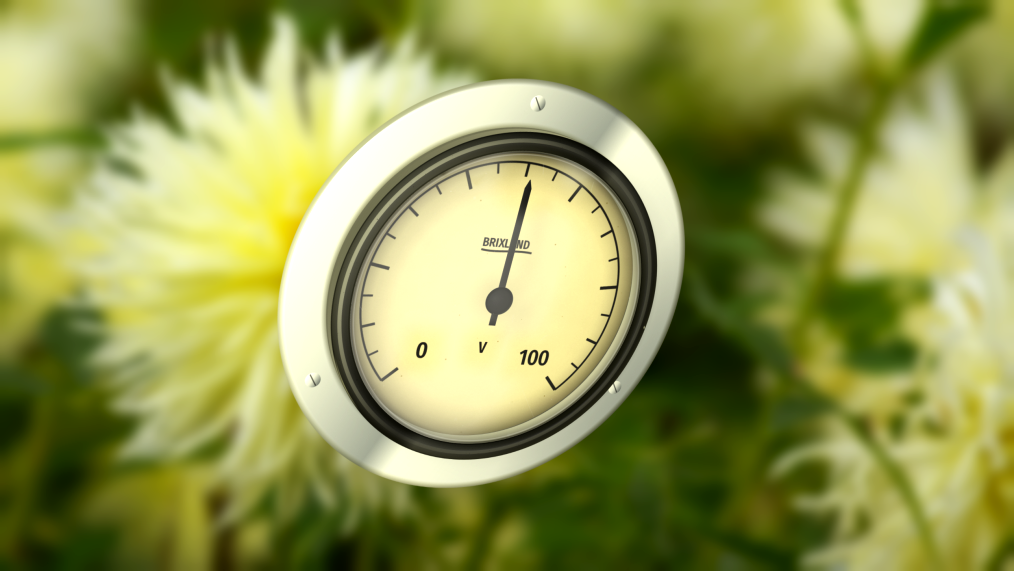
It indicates 50,V
